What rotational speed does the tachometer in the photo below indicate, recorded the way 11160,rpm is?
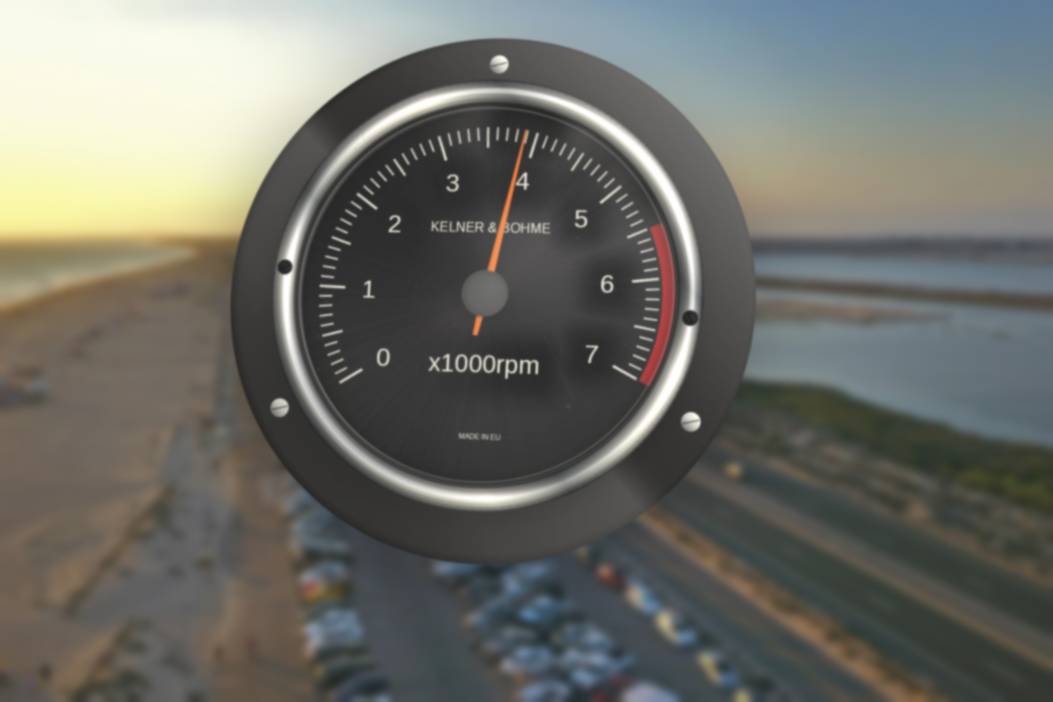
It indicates 3900,rpm
